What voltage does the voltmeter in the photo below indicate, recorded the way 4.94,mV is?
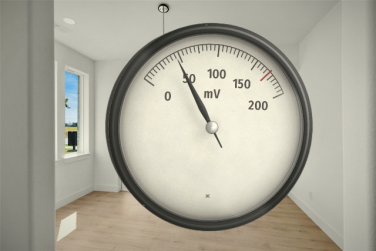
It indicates 45,mV
